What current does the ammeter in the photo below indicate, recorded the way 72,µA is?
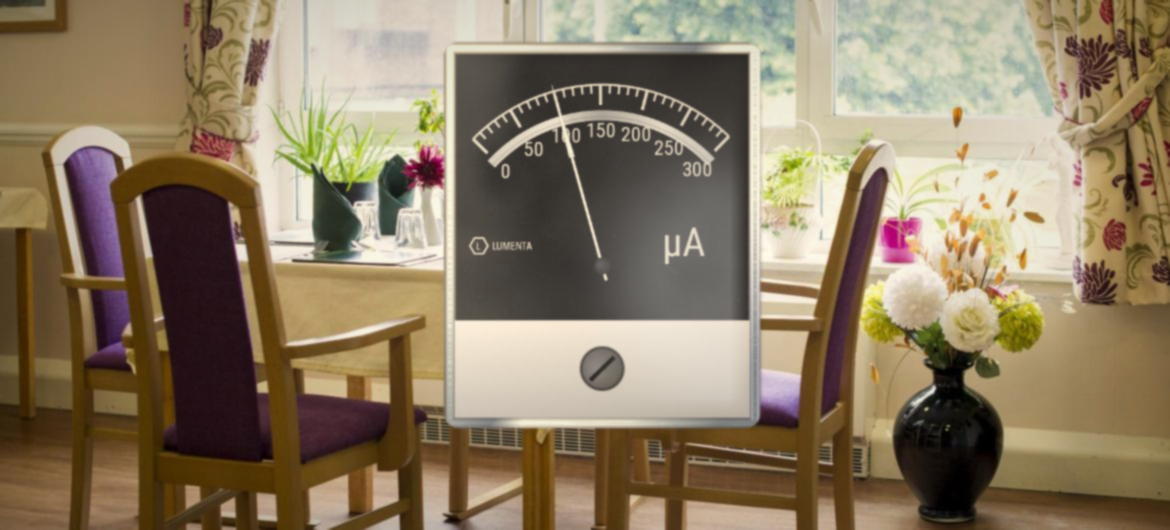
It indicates 100,µA
